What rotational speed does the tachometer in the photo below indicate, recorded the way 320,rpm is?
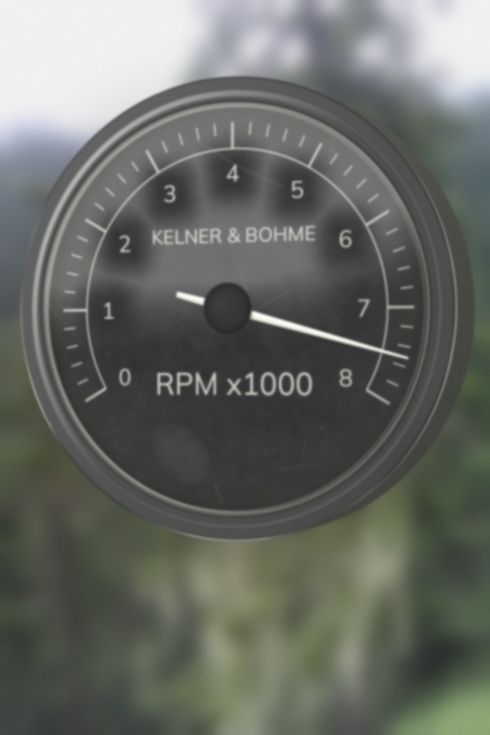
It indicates 7500,rpm
